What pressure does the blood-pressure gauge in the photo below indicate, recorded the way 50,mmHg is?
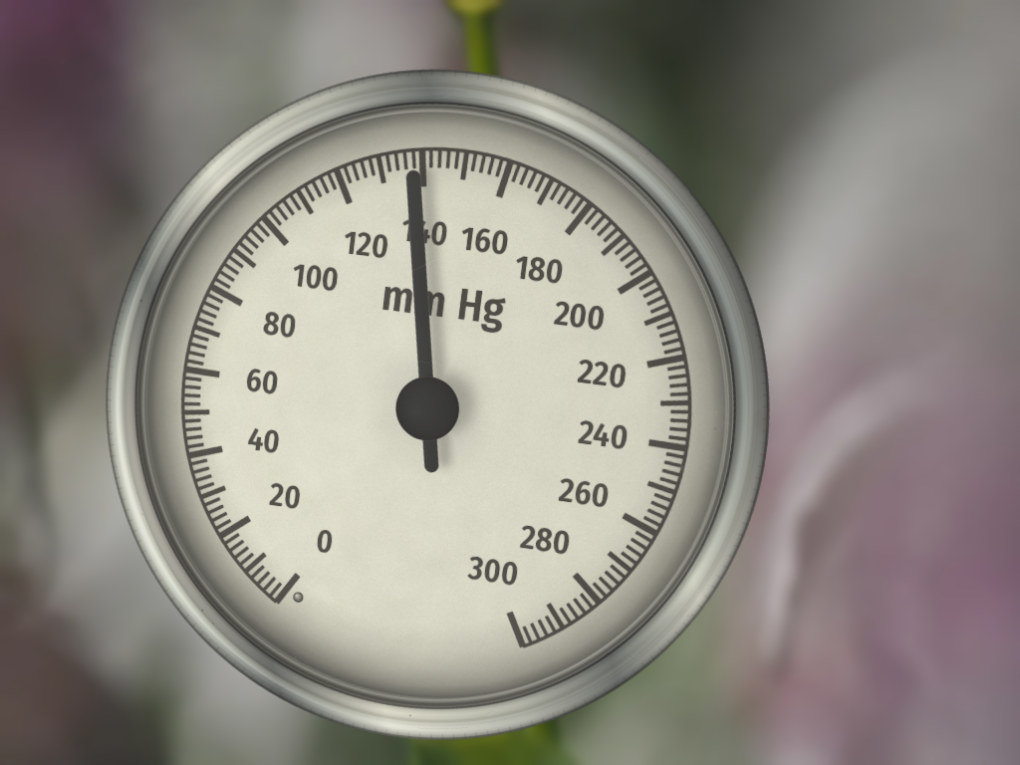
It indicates 138,mmHg
